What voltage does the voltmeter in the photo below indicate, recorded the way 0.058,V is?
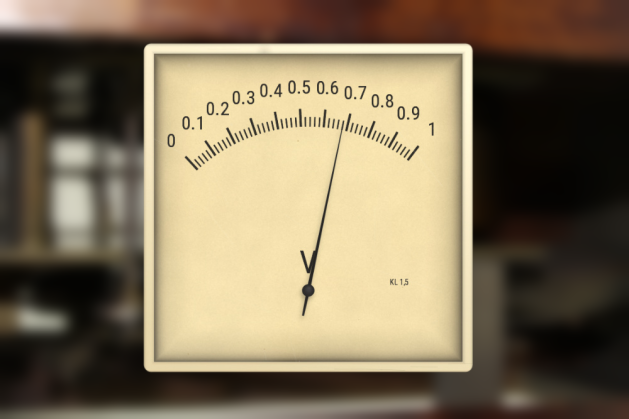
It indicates 0.68,V
